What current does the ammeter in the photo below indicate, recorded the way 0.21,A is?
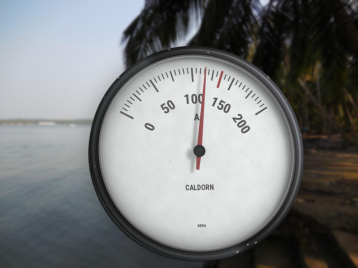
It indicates 115,A
